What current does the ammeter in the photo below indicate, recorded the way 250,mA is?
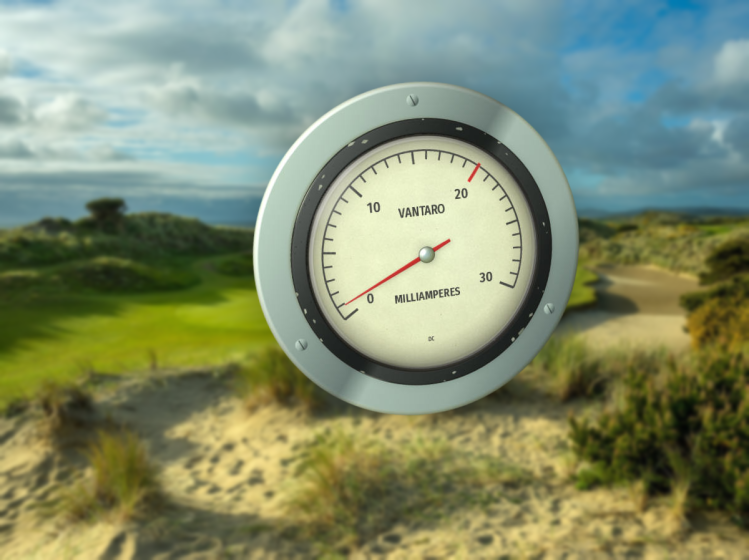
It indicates 1,mA
